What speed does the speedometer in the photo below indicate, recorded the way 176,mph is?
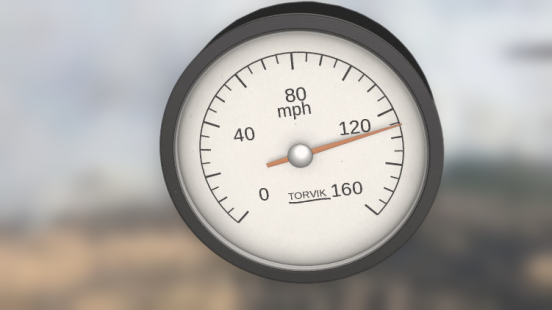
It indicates 125,mph
